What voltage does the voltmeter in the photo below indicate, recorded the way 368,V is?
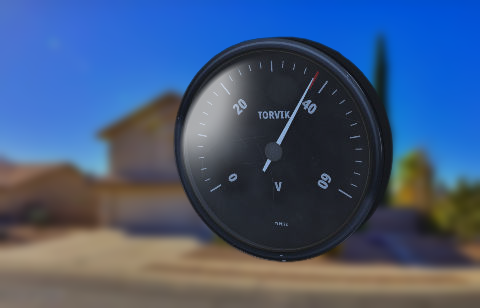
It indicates 38,V
